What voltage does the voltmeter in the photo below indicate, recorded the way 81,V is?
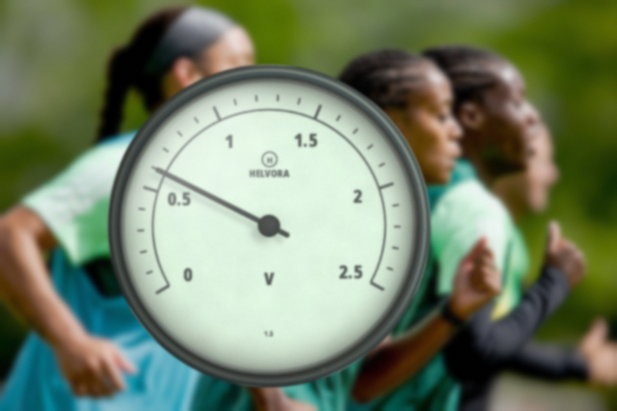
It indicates 0.6,V
